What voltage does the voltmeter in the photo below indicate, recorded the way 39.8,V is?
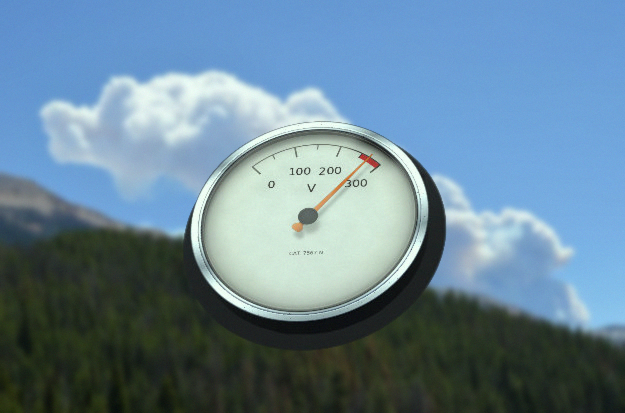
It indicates 275,V
